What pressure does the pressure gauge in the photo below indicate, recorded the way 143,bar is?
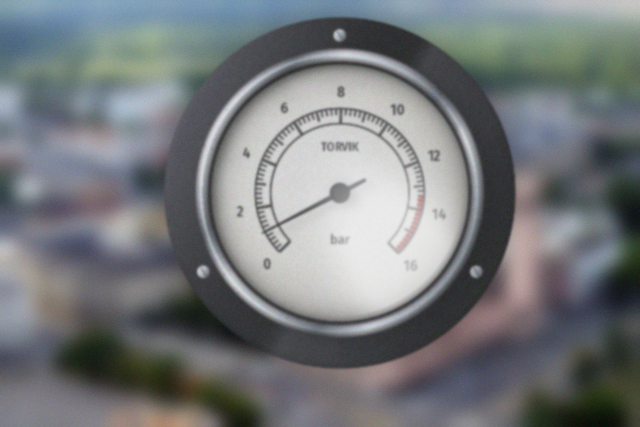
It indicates 1,bar
